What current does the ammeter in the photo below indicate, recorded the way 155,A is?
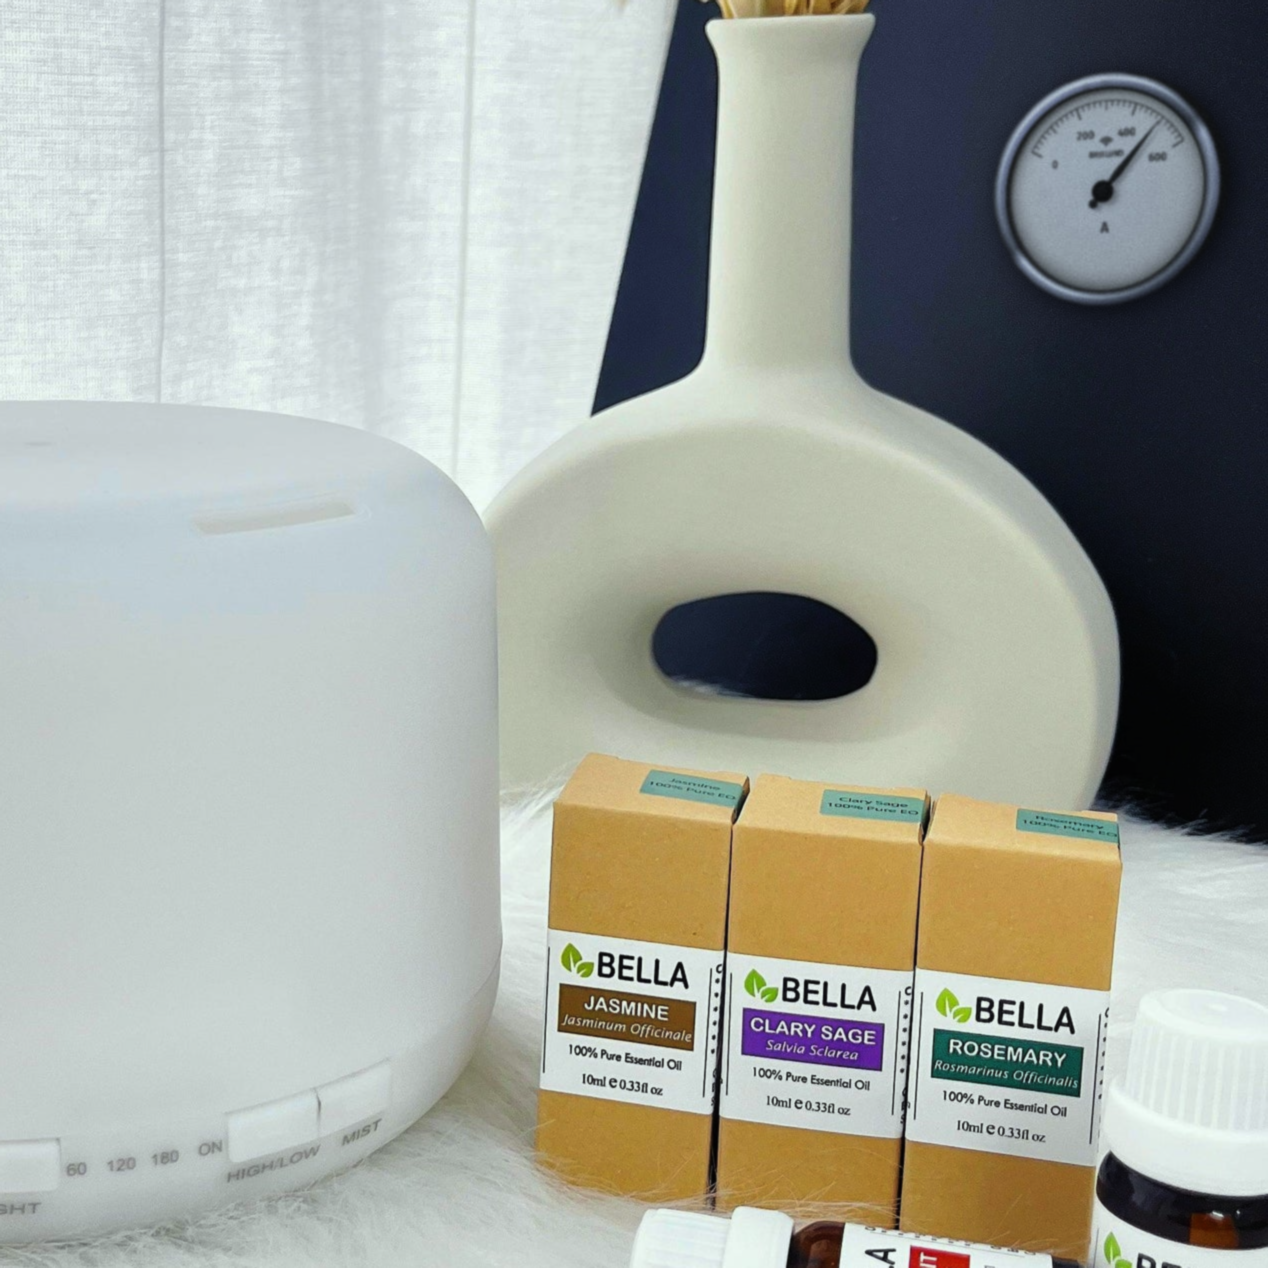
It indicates 500,A
